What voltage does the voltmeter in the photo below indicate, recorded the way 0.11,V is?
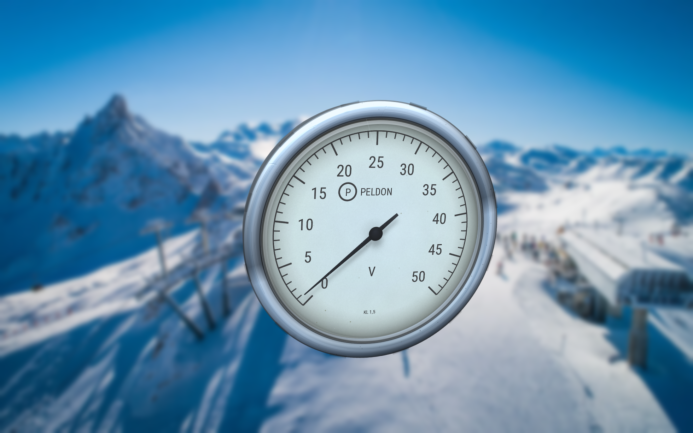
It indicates 1,V
